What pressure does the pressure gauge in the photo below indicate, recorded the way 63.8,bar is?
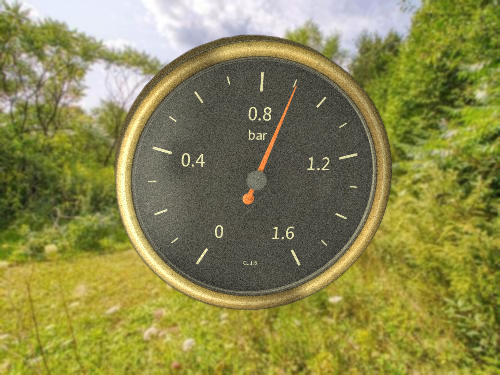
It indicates 0.9,bar
